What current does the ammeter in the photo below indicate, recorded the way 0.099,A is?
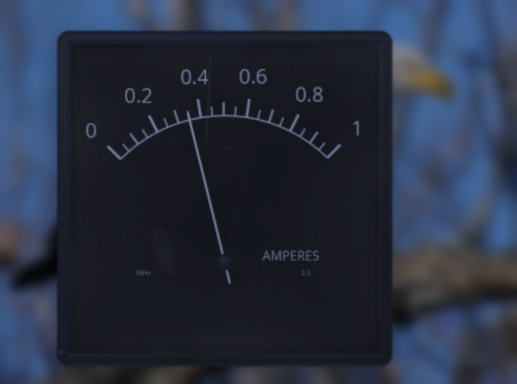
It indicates 0.35,A
